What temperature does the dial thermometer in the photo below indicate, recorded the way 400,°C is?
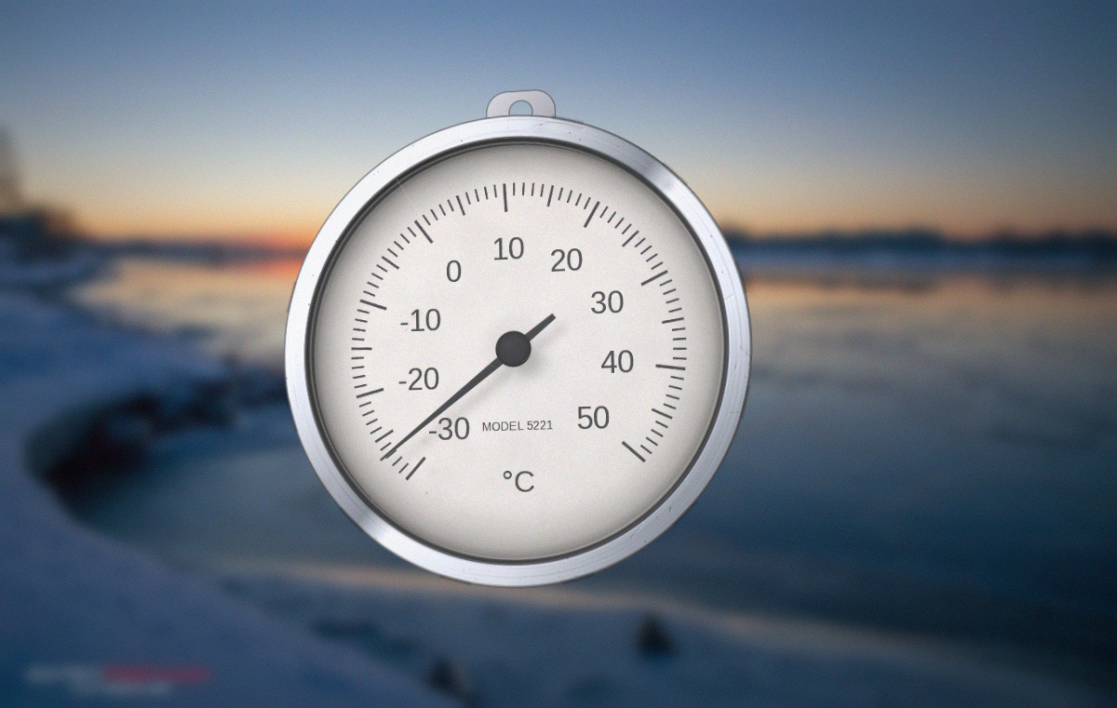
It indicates -27,°C
